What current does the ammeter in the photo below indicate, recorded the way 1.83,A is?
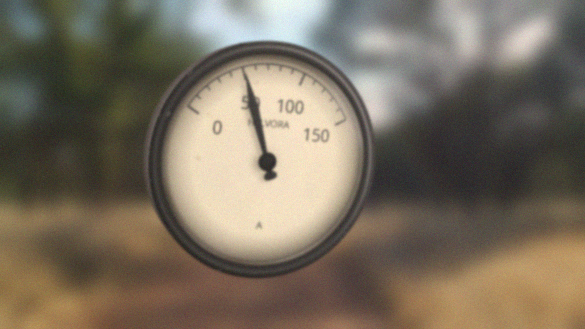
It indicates 50,A
